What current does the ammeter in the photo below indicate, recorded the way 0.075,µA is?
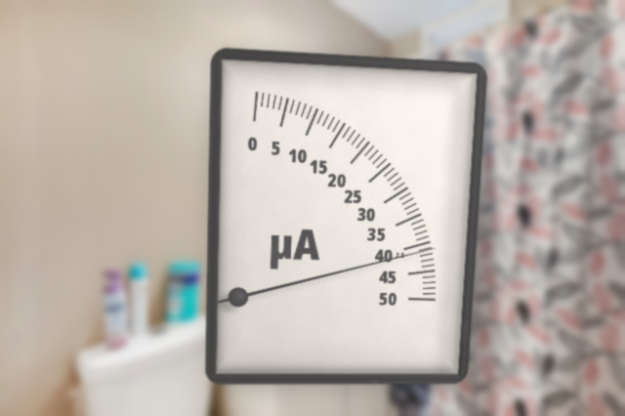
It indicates 41,µA
